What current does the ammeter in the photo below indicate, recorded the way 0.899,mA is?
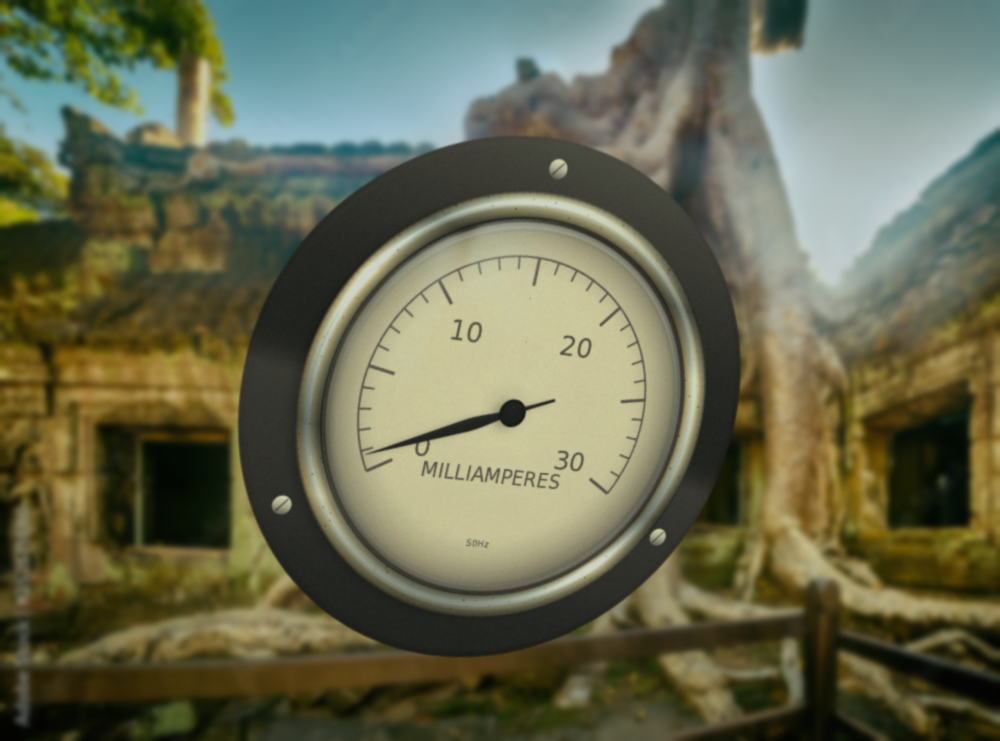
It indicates 1,mA
